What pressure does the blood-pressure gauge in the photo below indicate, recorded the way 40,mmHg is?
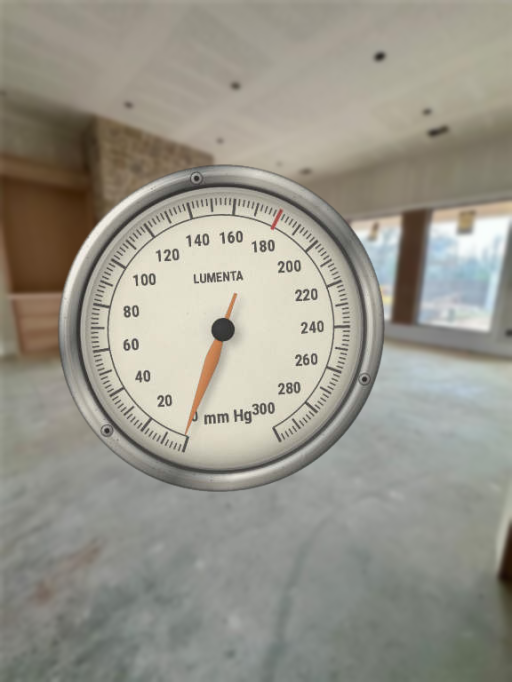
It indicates 2,mmHg
